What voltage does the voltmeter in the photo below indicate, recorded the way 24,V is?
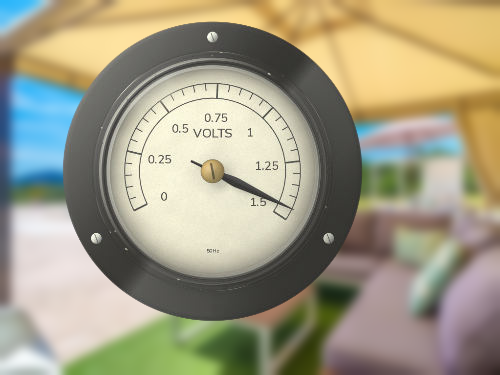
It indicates 1.45,V
